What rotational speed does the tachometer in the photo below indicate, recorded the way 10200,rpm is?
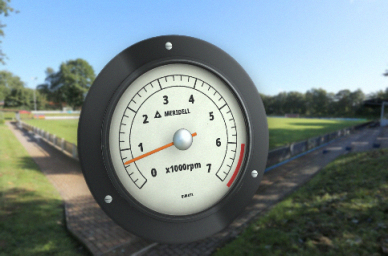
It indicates 700,rpm
